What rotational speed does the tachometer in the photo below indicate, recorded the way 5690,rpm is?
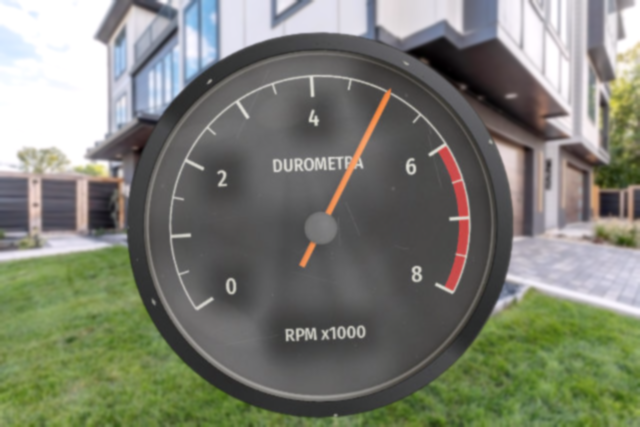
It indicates 5000,rpm
